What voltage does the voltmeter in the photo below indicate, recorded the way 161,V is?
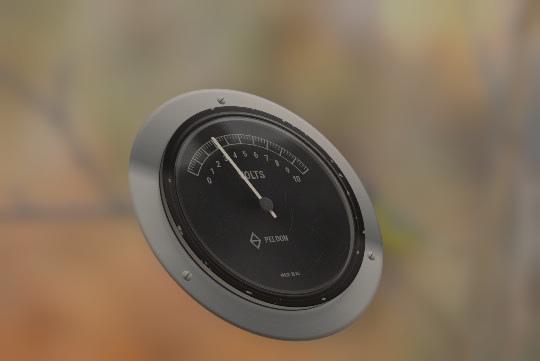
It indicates 3,V
